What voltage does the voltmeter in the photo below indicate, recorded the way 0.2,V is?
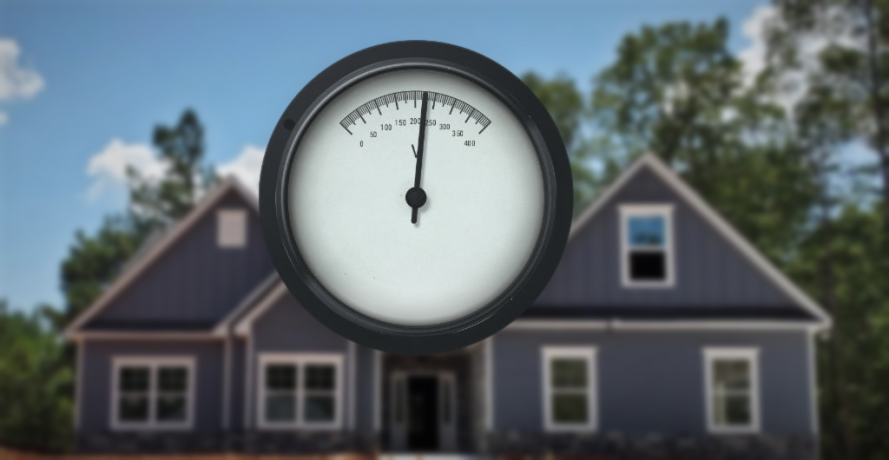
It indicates 225,V
